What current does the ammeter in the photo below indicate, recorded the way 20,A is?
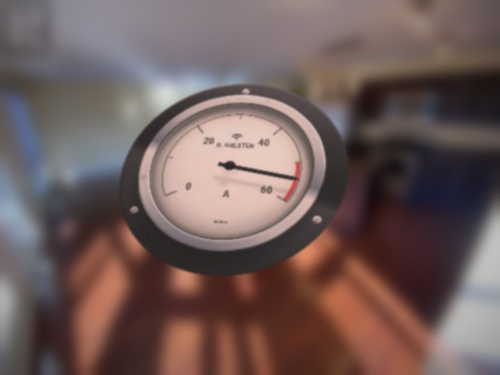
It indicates 55,A
